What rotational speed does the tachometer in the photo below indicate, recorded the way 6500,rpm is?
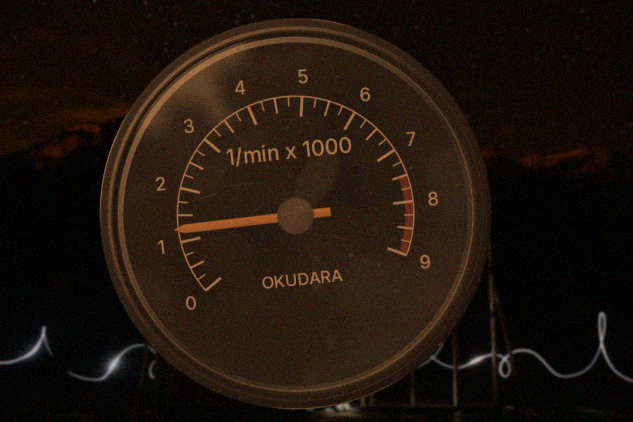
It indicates 1250,rpm
